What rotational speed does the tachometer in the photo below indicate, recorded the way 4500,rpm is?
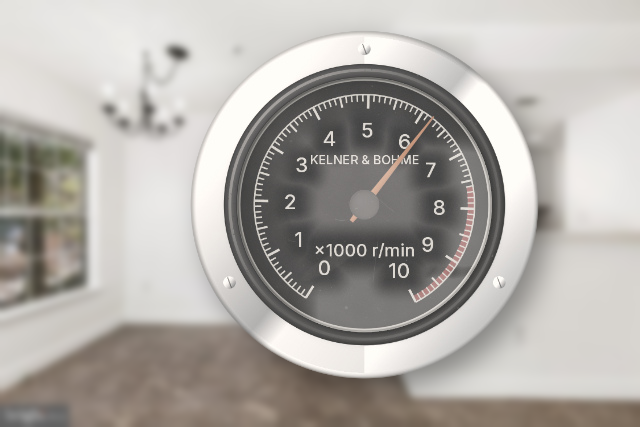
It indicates 6200,rpm
